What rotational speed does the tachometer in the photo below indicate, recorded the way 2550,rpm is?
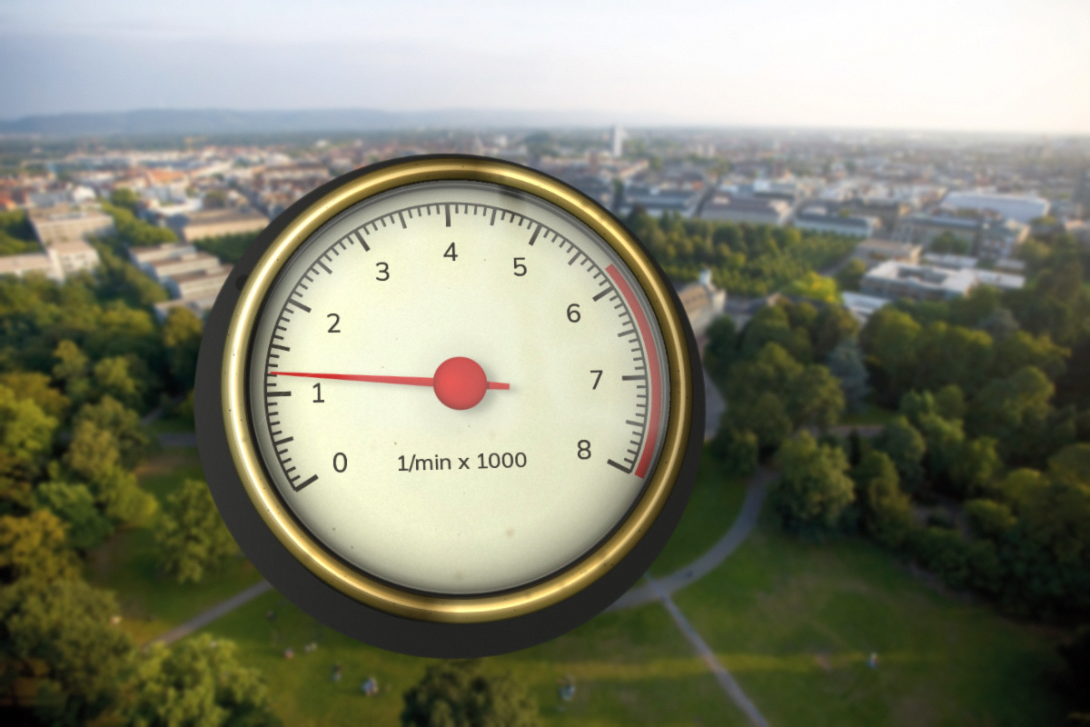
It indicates 1200,rpm
